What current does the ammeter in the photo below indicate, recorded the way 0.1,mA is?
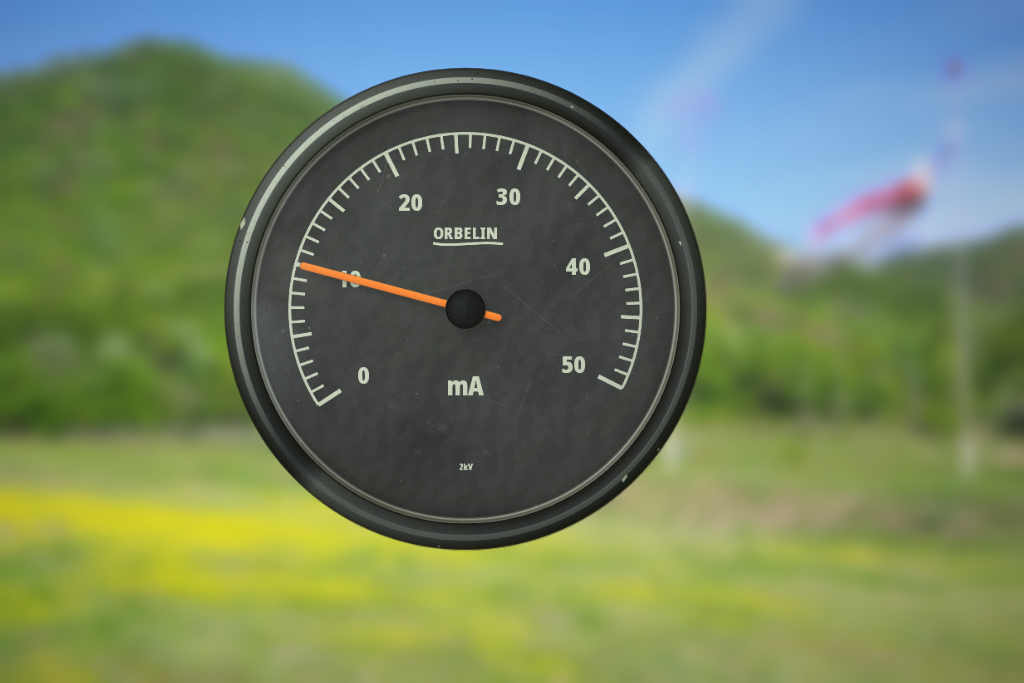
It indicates 10,mA
